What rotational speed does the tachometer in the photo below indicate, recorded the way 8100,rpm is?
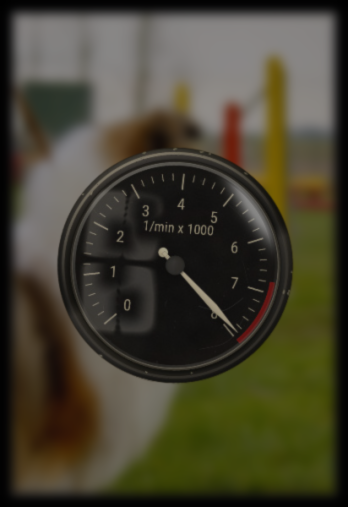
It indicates 7900,rpm
